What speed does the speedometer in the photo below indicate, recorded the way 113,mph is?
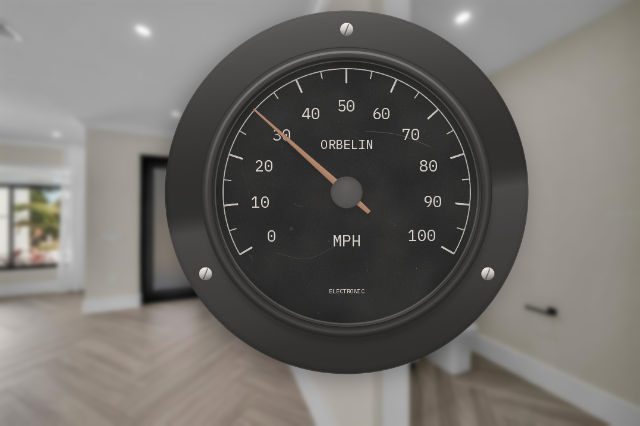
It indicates 30,mph
